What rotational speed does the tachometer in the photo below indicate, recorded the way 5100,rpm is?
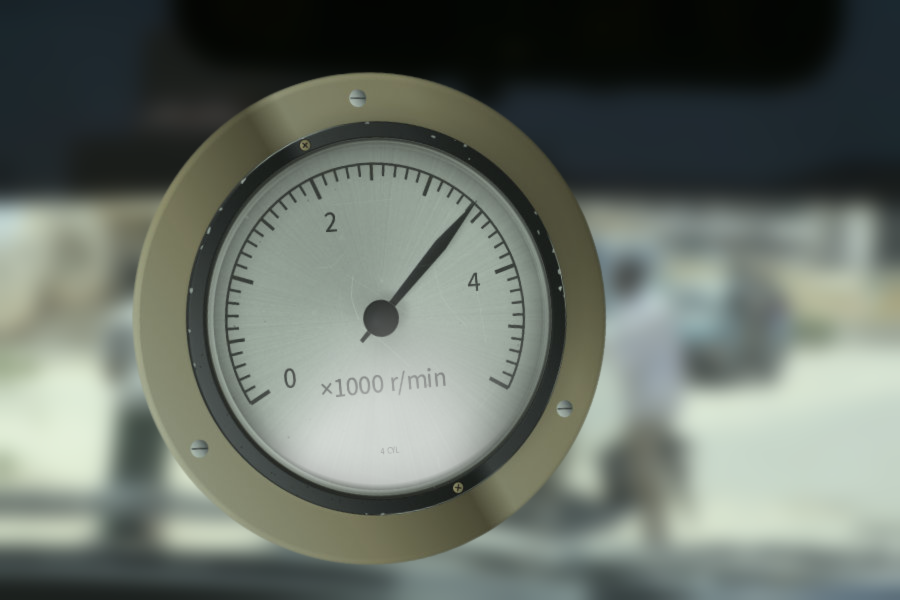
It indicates 3400,rpm
